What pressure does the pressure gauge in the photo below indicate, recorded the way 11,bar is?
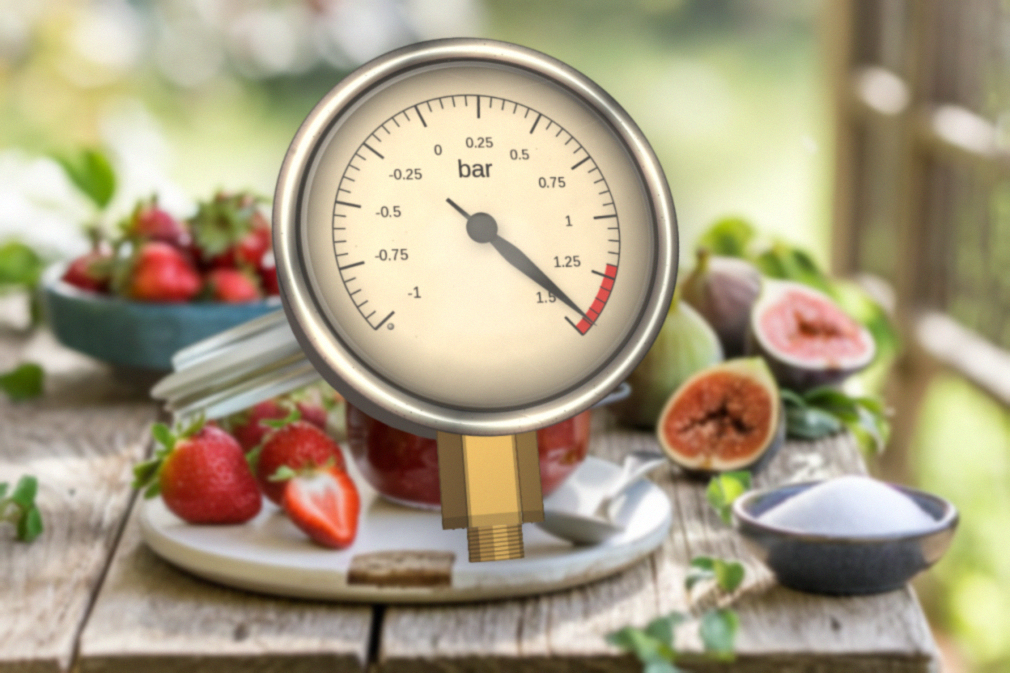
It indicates 1.45,bar
